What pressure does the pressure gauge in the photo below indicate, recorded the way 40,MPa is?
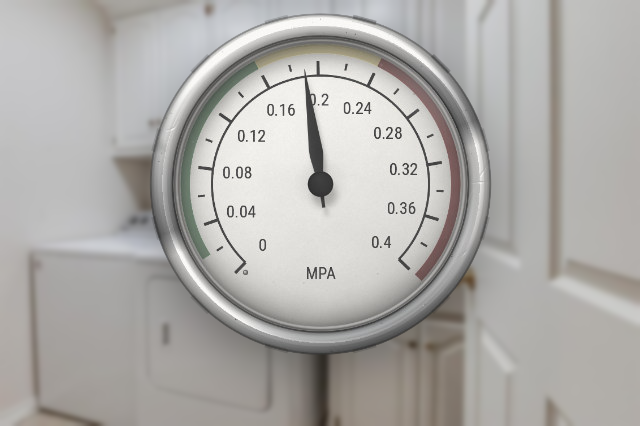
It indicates 0.19,MPa
